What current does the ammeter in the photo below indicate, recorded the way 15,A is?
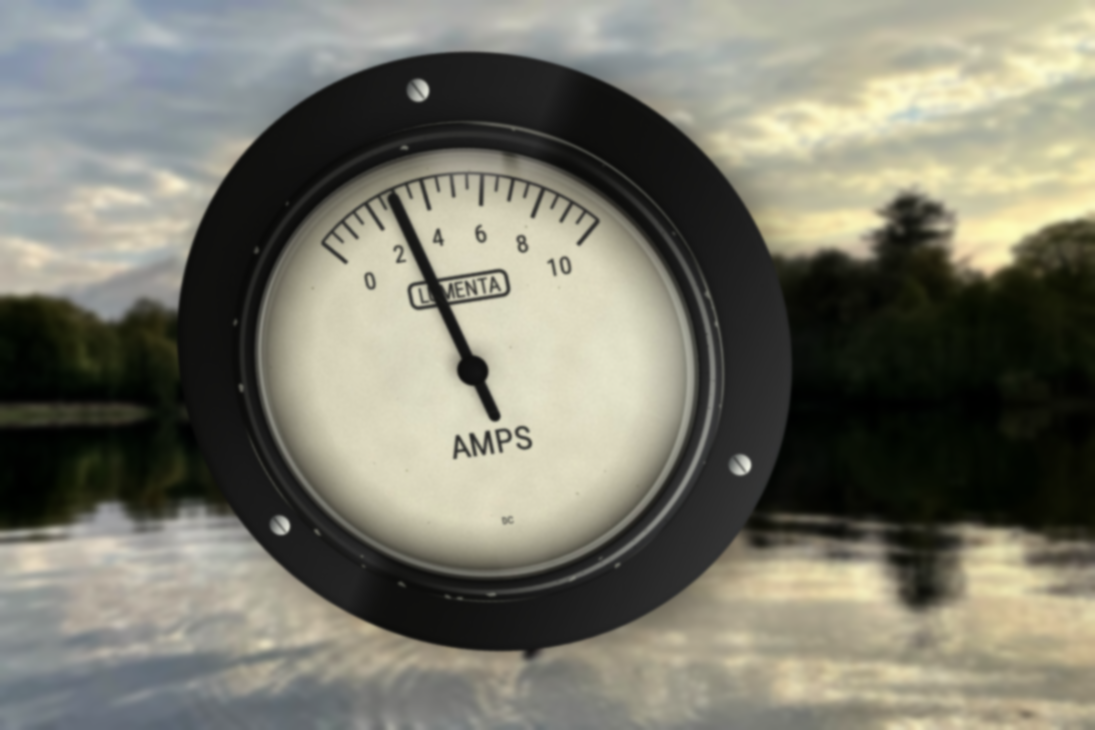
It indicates 3,A
